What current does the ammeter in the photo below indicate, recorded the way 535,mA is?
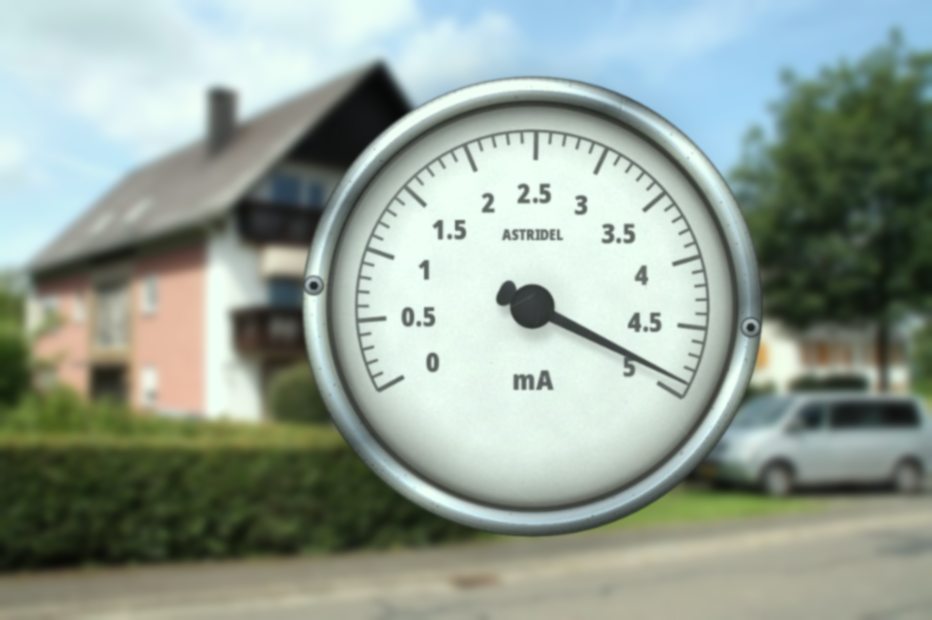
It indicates 4.9,mA
